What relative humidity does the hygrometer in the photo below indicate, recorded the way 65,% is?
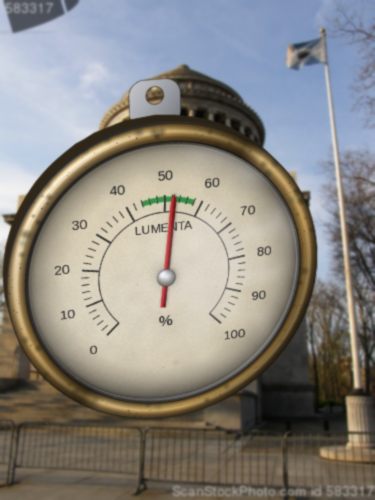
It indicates 52,%
